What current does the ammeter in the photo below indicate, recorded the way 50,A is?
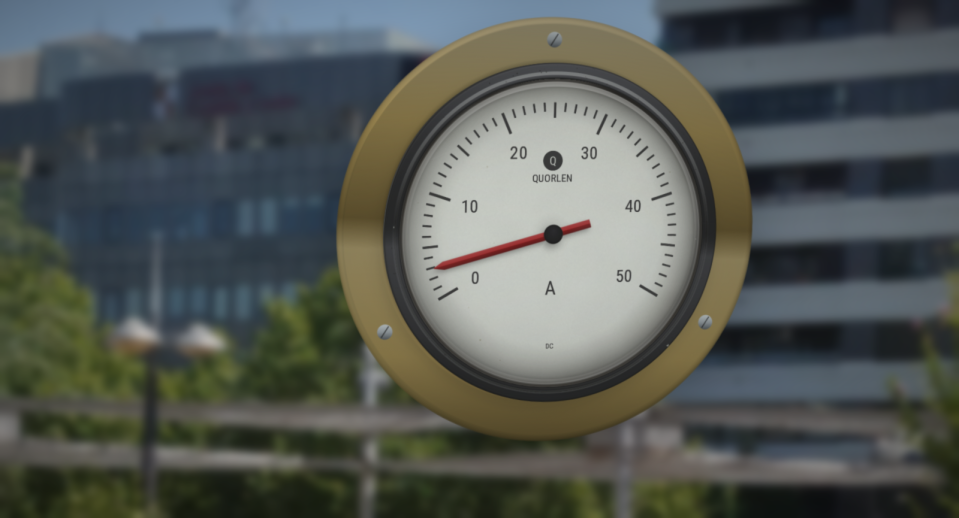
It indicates 3,A
